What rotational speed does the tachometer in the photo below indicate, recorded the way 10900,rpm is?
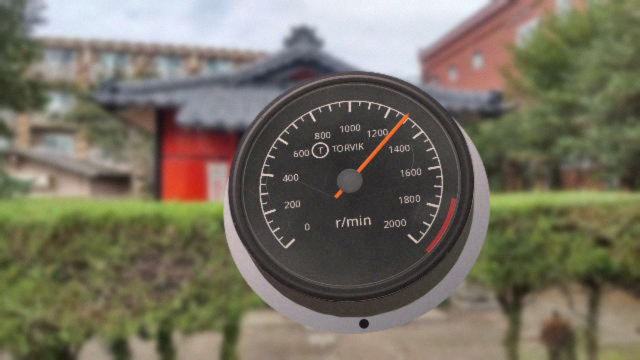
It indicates 1300,rpm
